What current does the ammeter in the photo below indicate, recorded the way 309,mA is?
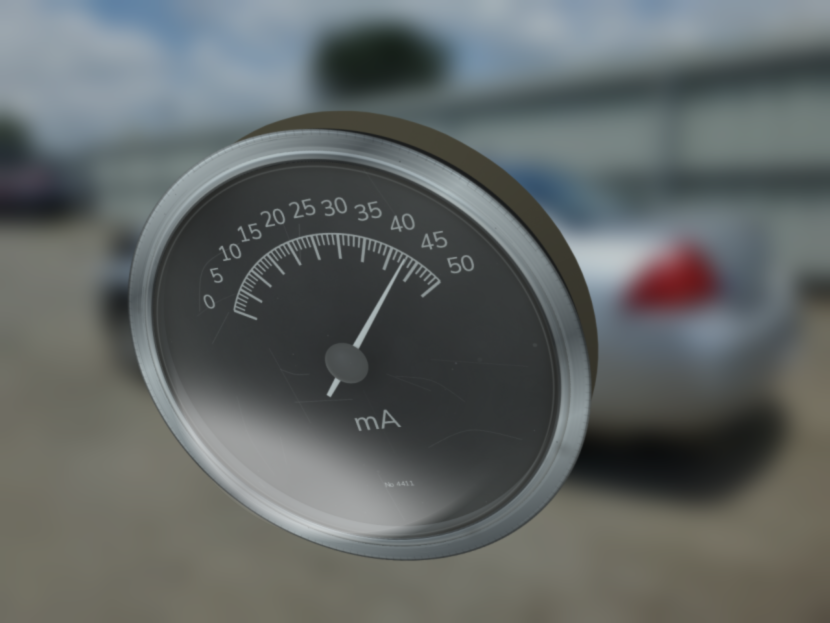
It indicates 43,mA
